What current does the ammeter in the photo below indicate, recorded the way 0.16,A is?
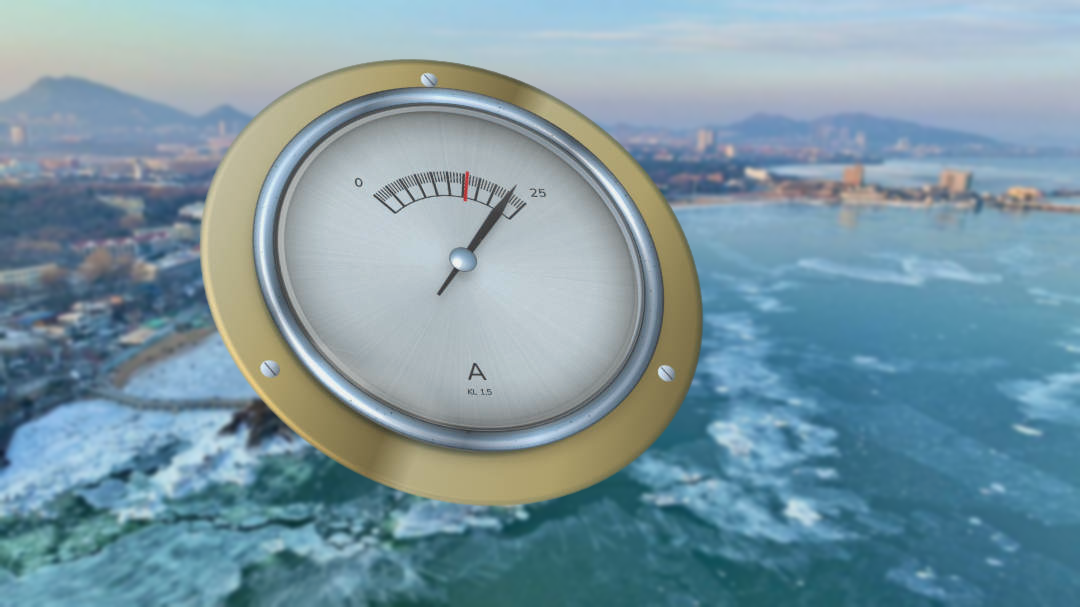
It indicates 22.5,A
